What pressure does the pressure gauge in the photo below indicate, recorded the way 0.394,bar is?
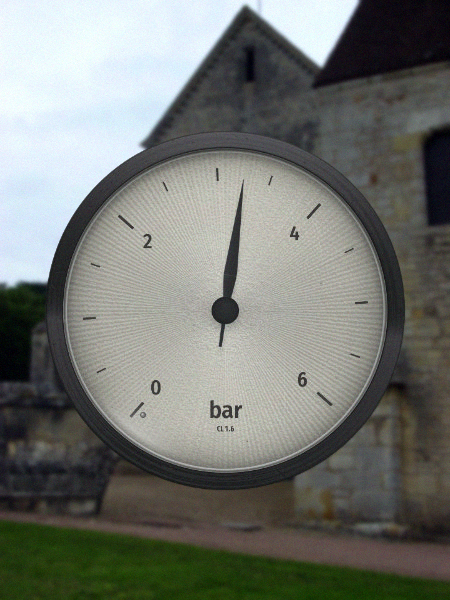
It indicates 3.25,bar
